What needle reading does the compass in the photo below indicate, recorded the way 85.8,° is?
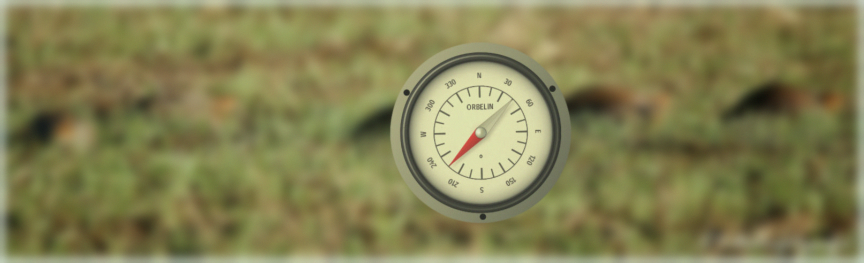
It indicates 225,°
